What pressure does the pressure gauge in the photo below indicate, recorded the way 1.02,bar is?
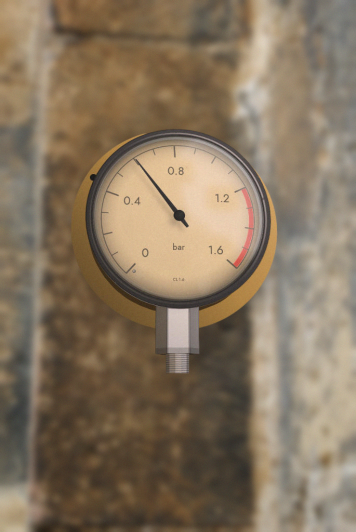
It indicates 0.6,bar
